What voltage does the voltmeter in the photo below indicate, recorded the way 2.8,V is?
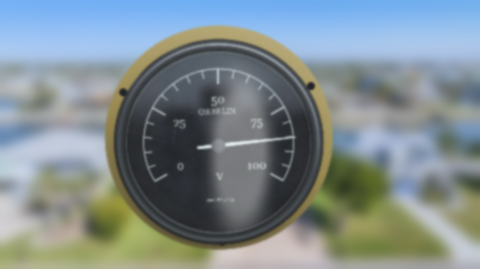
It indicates 85,V
